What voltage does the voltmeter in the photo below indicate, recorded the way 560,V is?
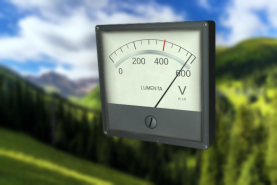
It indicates 575,V
